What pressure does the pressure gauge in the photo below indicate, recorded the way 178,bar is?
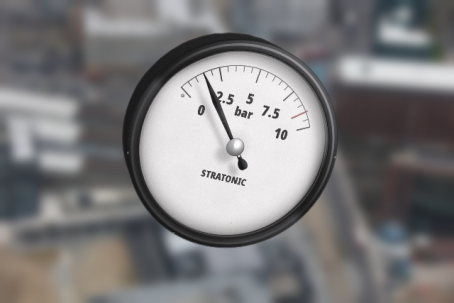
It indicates 1.5,bar
